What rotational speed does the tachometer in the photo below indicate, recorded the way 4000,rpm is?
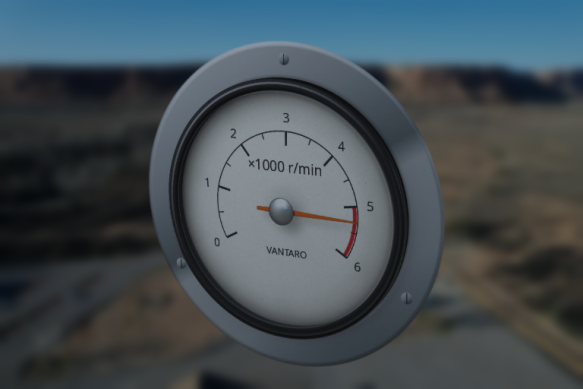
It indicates 5250,rpm
